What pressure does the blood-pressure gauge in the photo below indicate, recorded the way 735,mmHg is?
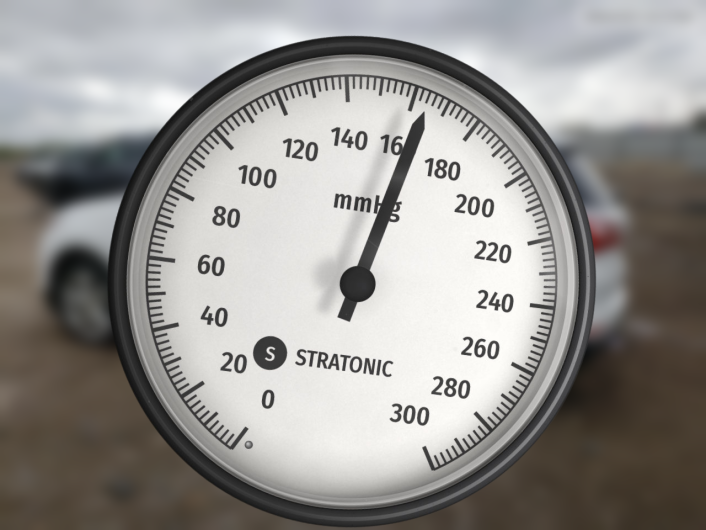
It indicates 164,mmHg
